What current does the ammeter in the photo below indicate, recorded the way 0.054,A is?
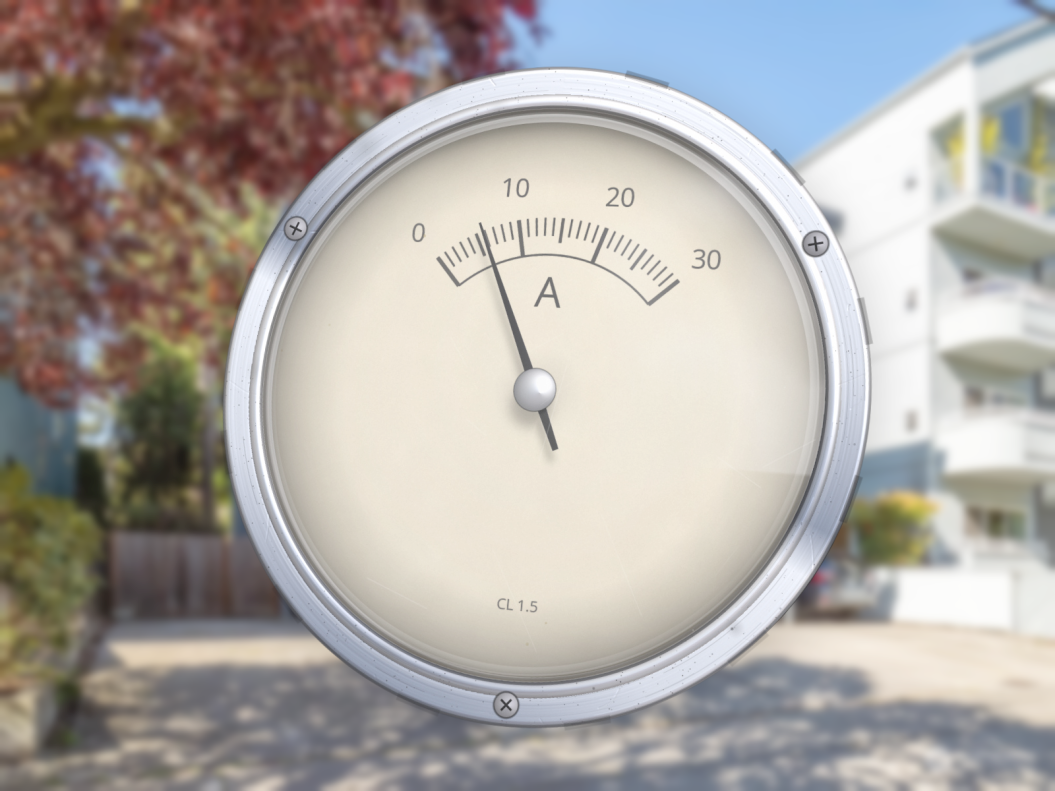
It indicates 6,A
